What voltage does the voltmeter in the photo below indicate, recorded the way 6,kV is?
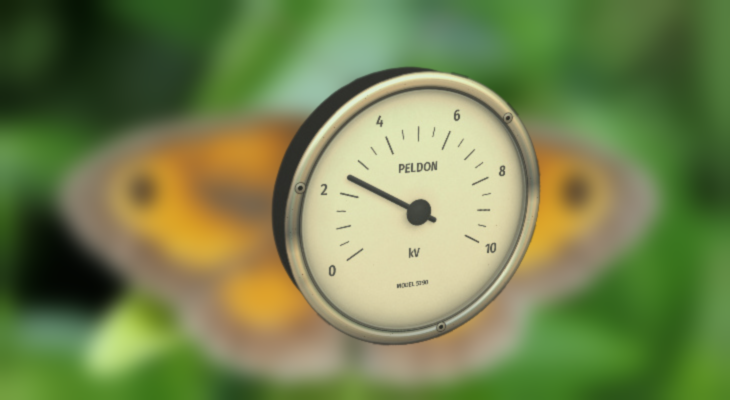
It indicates 2.5,kV
